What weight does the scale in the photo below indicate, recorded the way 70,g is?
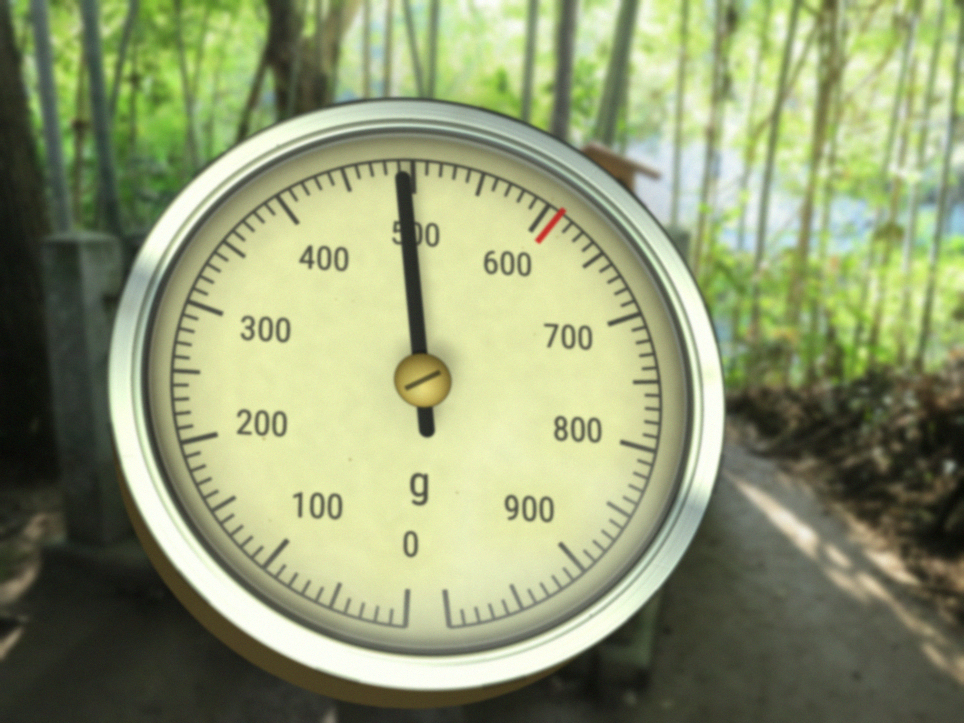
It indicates 490,g
